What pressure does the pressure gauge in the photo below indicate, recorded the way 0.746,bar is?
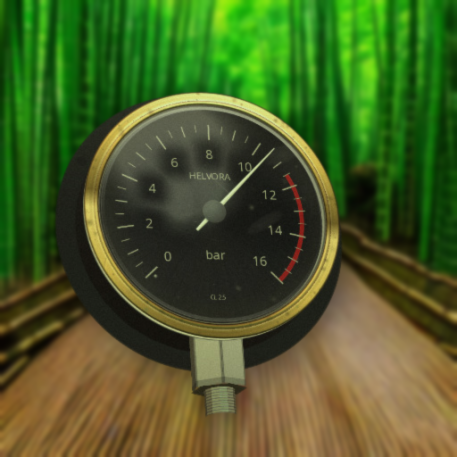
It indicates 10.5,bar
